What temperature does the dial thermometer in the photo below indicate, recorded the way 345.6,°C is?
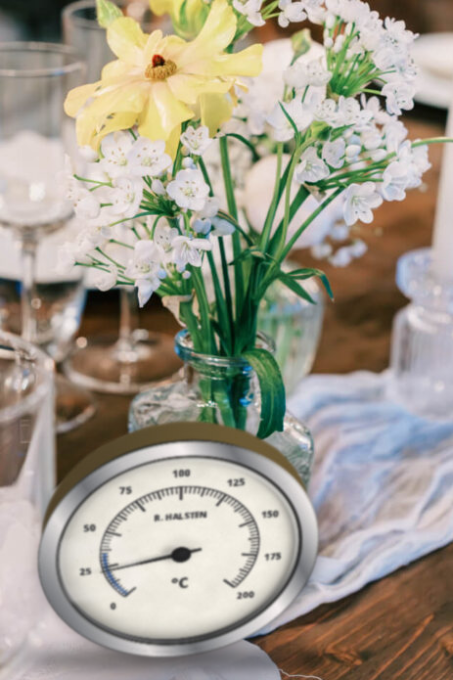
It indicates 25,°C
